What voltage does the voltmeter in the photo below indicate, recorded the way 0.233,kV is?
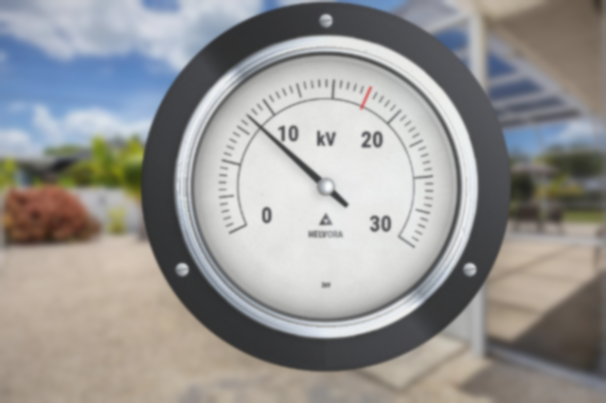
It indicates 8.5,kV
